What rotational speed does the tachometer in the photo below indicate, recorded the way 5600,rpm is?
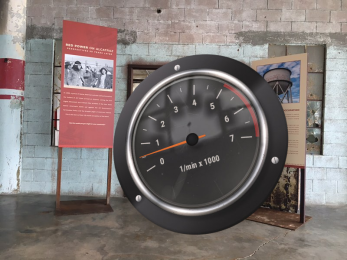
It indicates 500,rpm
